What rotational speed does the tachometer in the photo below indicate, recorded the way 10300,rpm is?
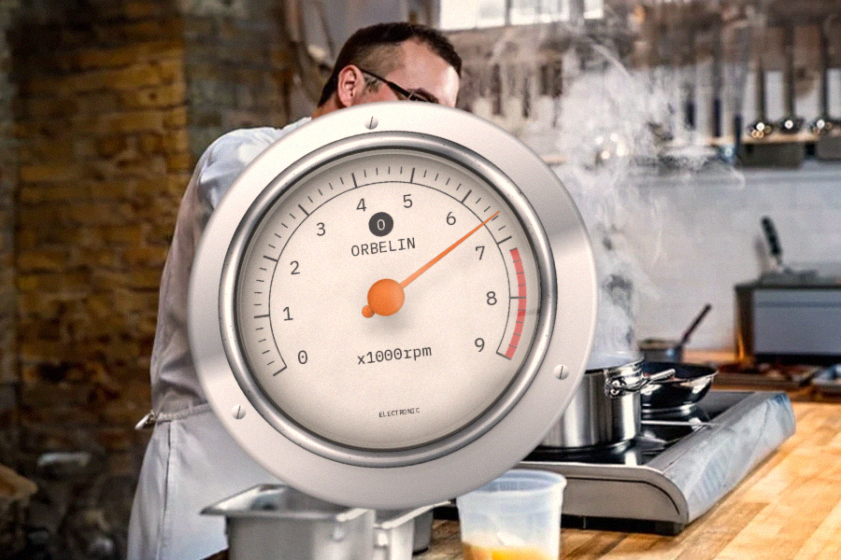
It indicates 6600,rpm
